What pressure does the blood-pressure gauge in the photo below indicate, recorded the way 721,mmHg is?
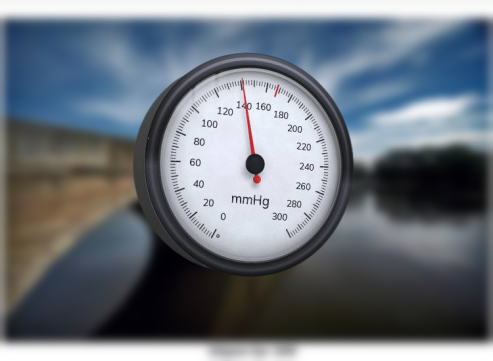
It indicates 140,mmHg
